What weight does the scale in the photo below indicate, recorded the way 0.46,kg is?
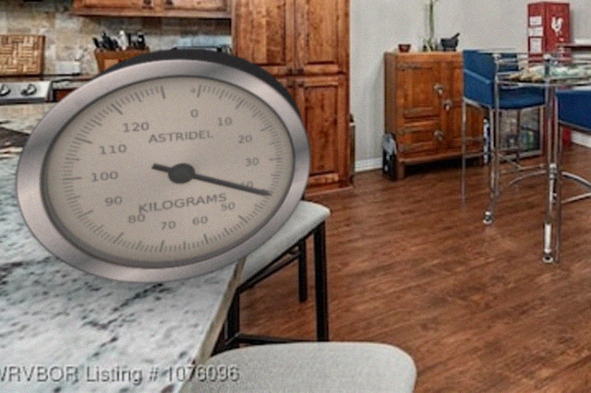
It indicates 40,kg
